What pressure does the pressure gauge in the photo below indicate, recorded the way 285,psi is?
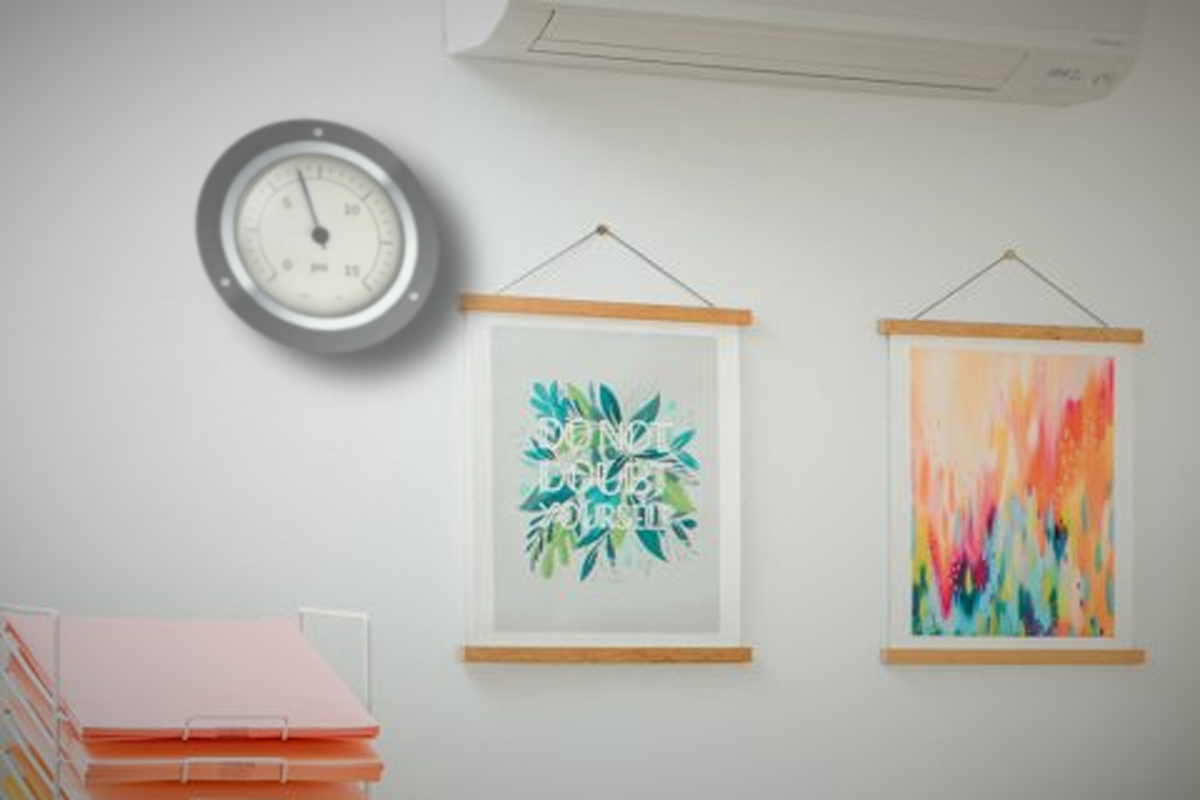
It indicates 6.5,psi
